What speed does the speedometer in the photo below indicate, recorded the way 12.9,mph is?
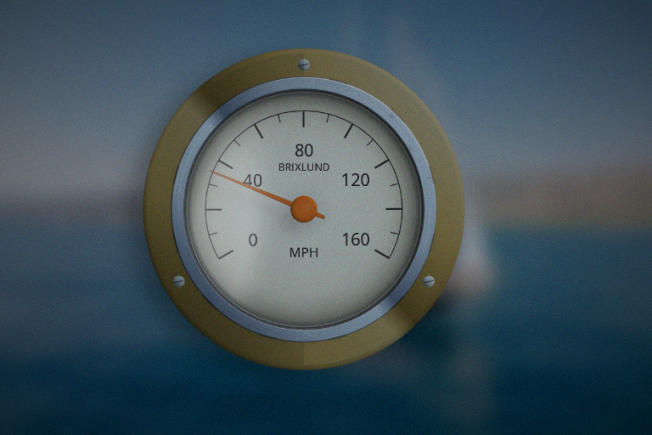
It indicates 35,mph
